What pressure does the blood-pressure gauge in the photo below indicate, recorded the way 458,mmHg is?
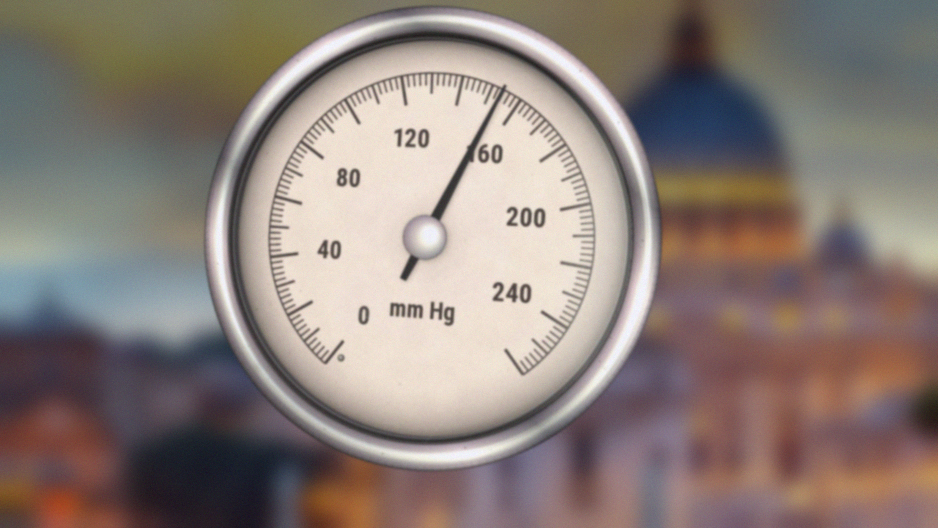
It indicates 154,mmHg
